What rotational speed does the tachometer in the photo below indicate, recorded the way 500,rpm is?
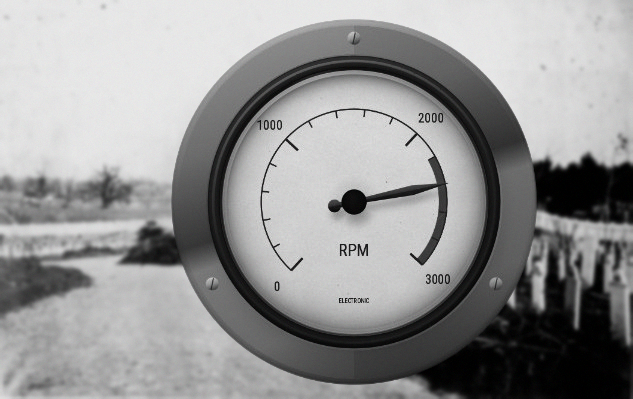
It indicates 2400,rpm
